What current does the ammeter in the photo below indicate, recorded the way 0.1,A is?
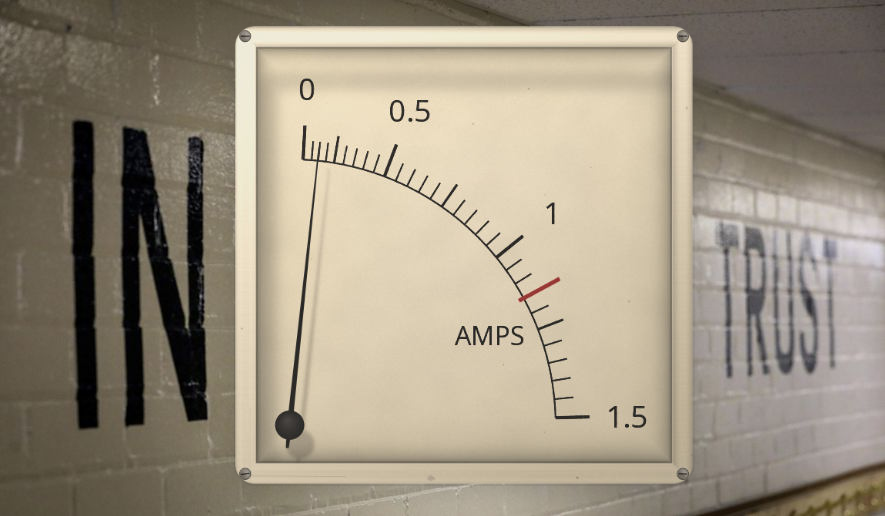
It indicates 0.15,A
